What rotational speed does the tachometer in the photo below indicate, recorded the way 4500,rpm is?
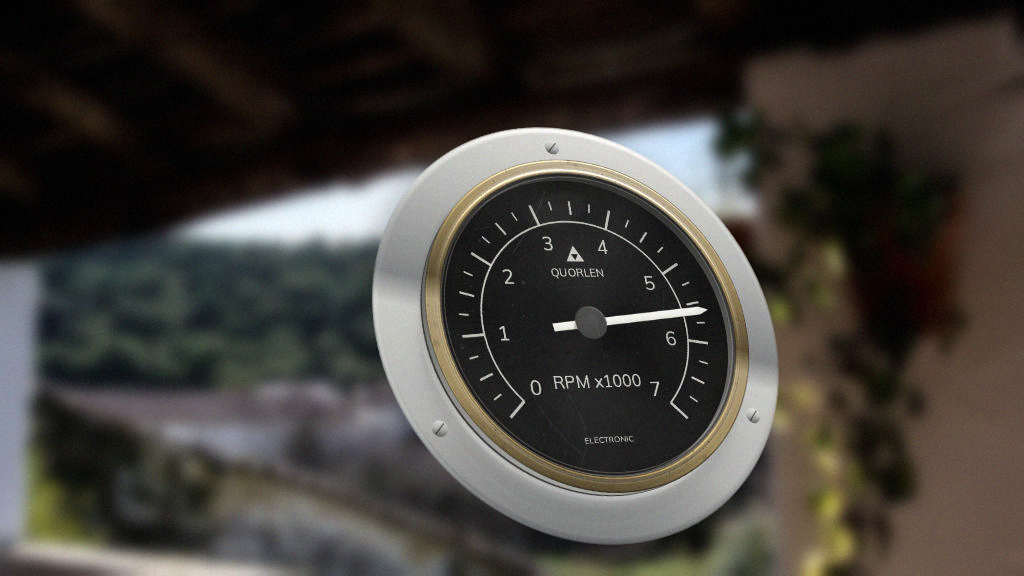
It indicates 5625,rpm
